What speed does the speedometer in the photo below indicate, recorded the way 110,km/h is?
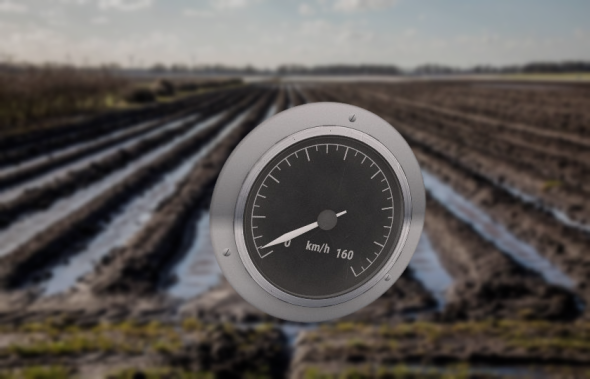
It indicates 5,km/h
